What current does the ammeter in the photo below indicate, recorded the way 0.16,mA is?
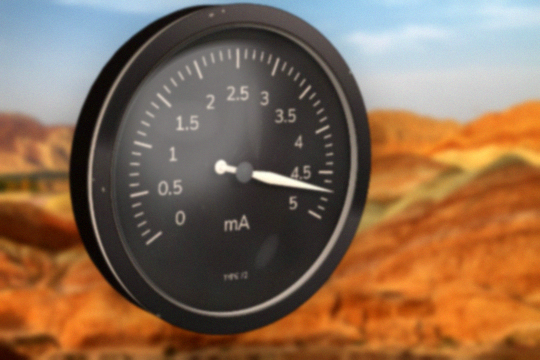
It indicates 4.7,mA
